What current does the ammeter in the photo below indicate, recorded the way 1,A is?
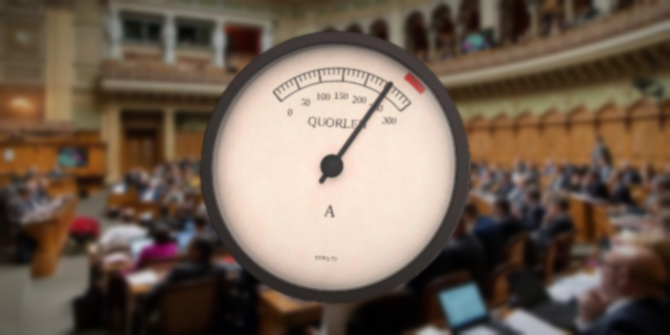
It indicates 250,A
